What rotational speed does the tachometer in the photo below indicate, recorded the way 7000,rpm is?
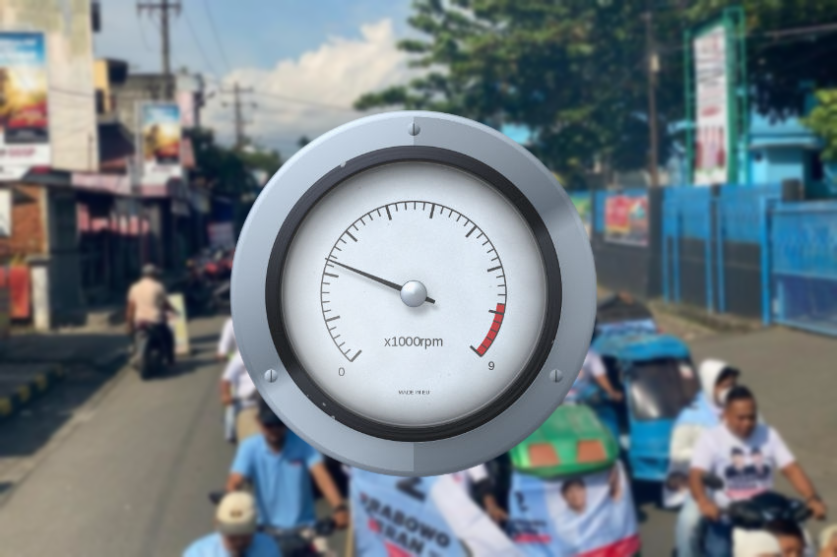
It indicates 2300,rpm
